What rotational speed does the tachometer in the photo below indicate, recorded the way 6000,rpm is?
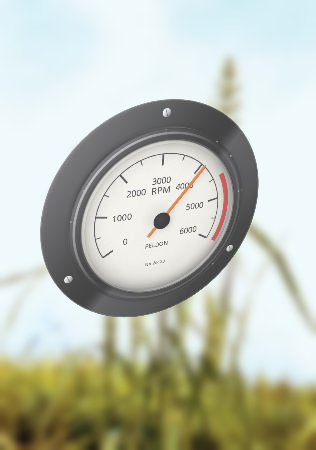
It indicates 4000,rpm
